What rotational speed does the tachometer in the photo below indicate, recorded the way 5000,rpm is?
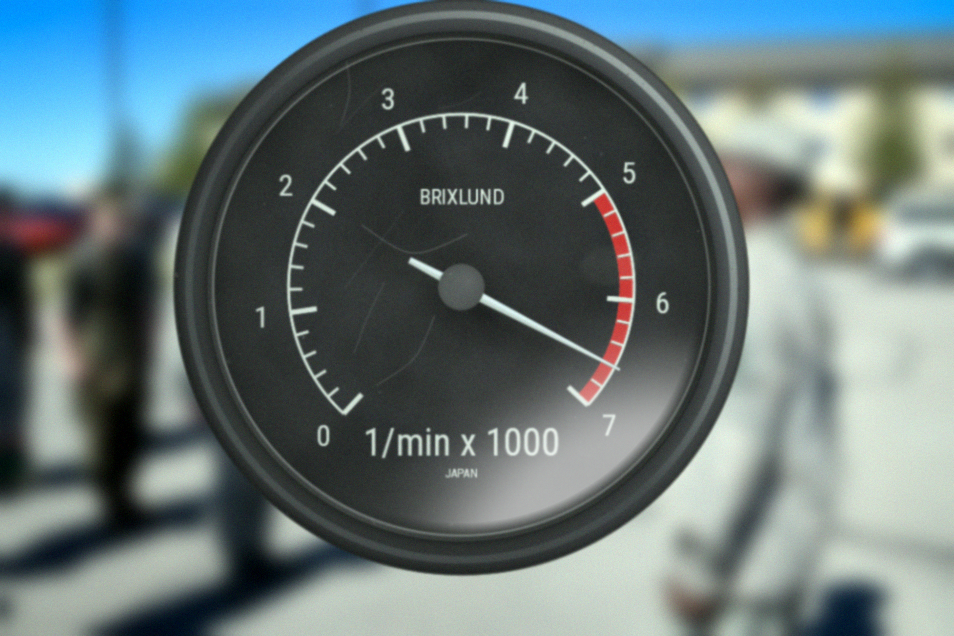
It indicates 6600,rpm
